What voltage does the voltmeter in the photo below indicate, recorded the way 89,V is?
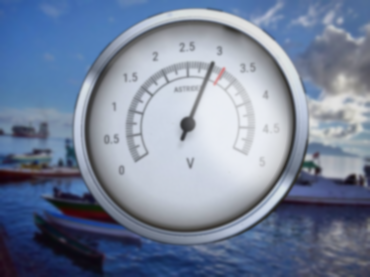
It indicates 3,V
